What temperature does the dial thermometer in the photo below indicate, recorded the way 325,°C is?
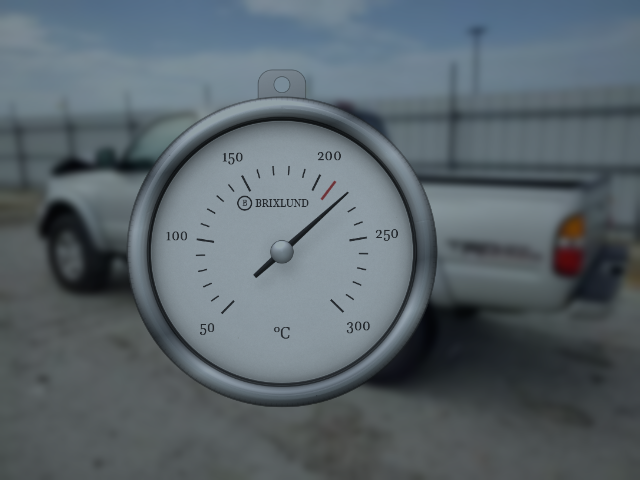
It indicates 220,°C
